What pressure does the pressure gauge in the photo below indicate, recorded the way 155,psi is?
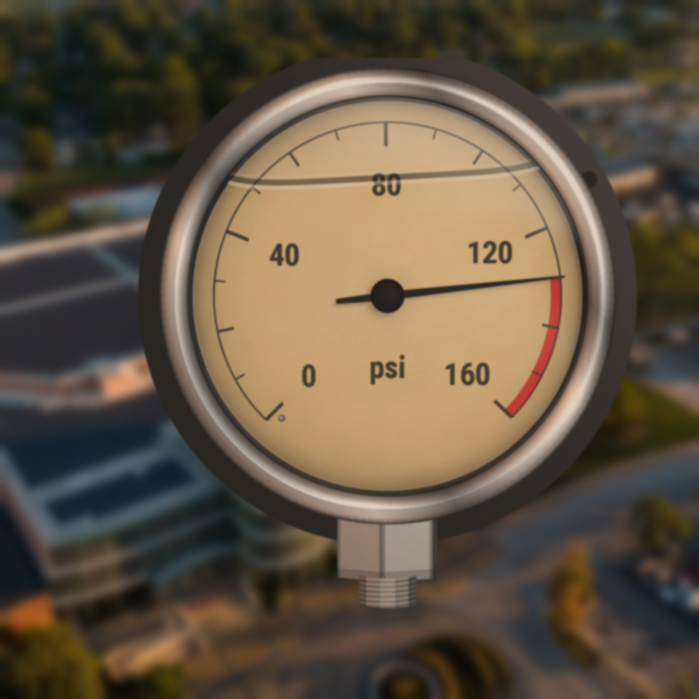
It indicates 130,psi
